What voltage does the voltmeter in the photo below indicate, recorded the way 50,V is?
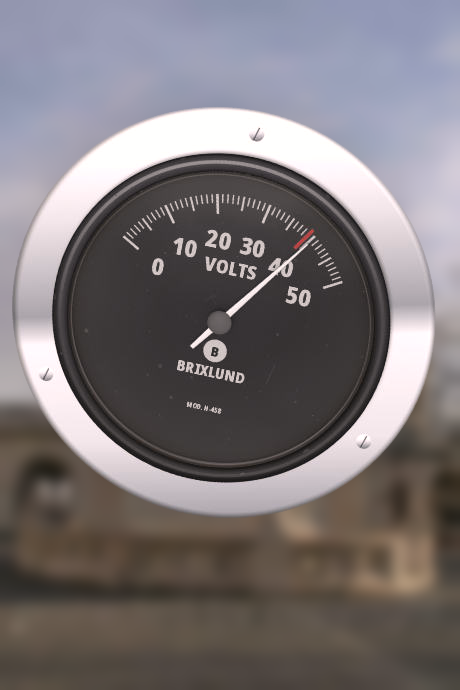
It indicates 40,V
